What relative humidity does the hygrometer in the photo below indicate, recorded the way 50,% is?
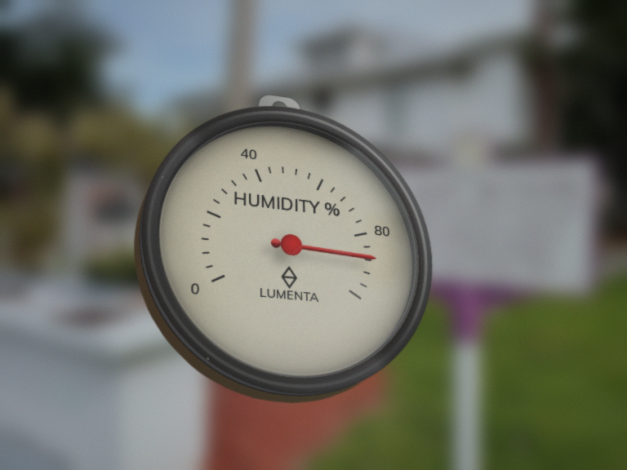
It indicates 88,%
